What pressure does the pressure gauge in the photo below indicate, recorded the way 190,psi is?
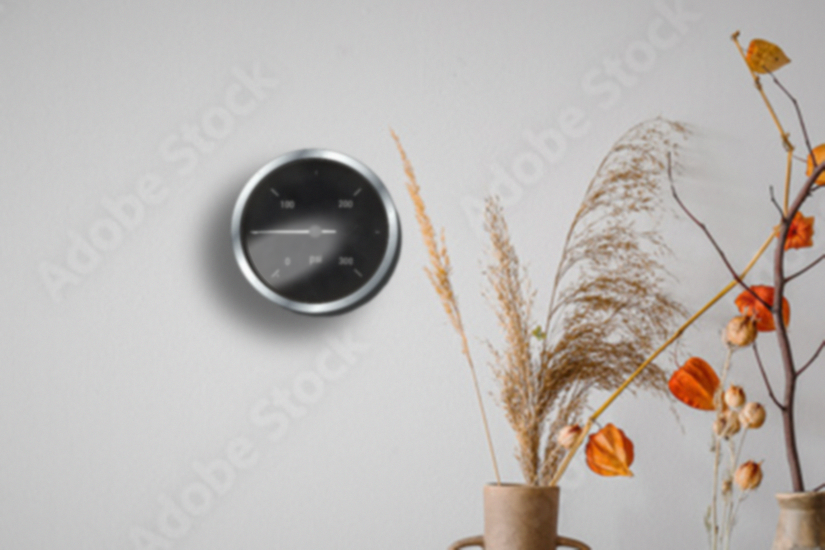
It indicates 50,psi
